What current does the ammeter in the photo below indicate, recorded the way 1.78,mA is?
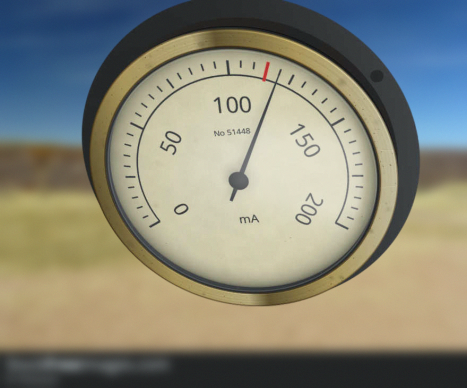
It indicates 120,mA
